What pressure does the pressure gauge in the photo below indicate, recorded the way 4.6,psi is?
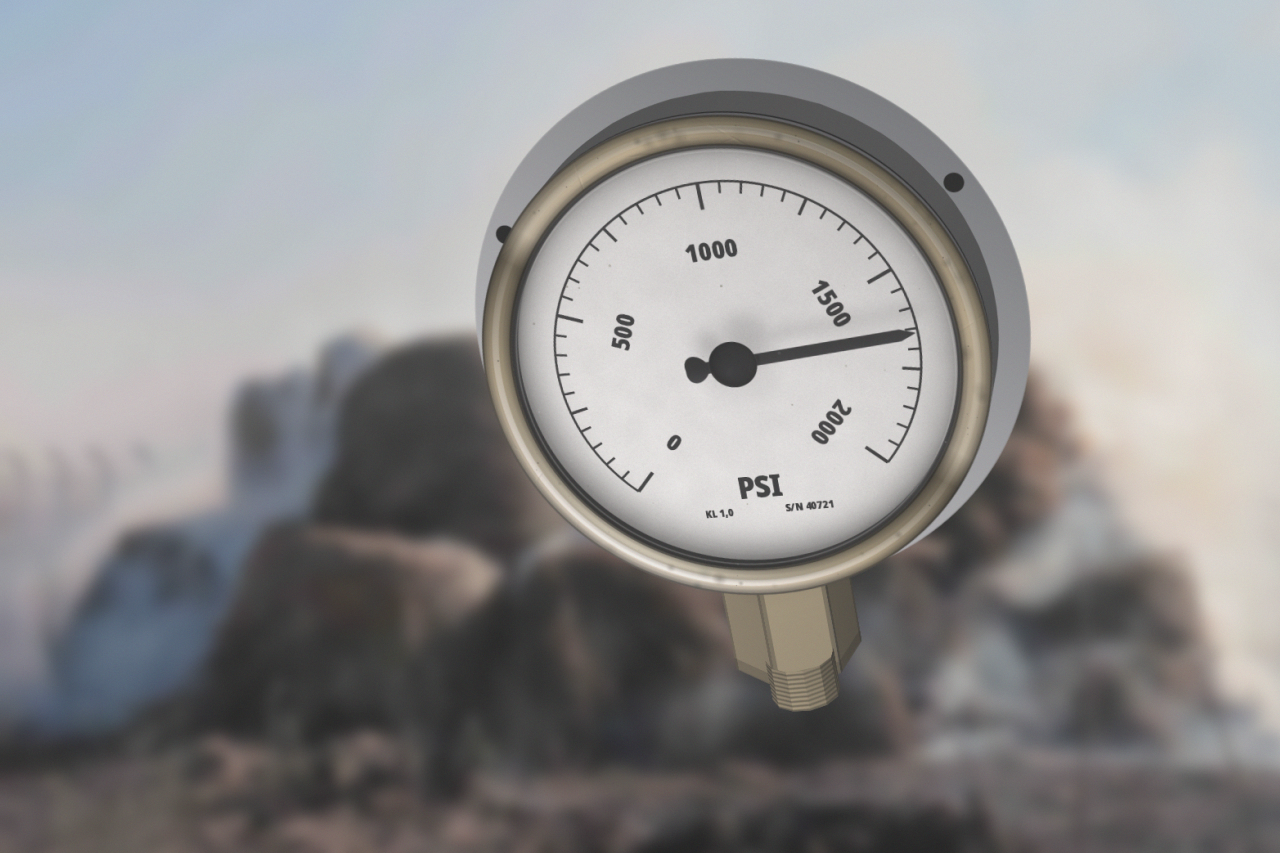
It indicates 1650,psi
